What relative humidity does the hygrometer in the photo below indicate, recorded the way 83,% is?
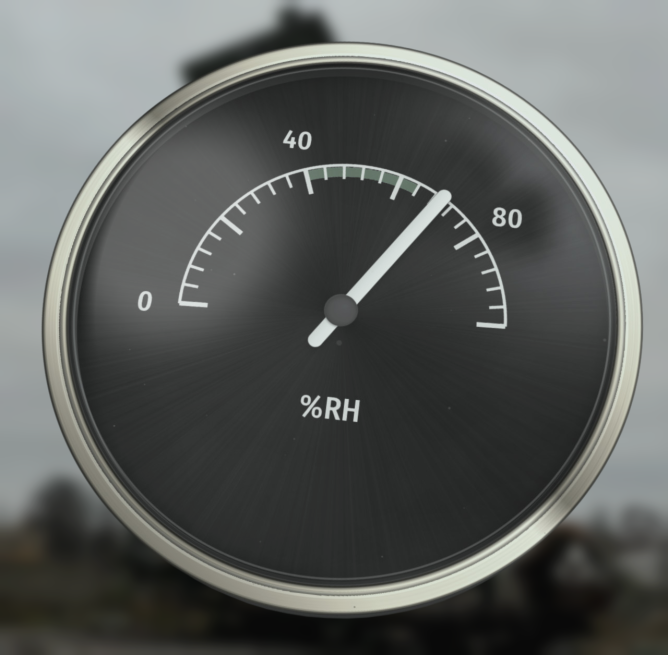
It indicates 70,%
